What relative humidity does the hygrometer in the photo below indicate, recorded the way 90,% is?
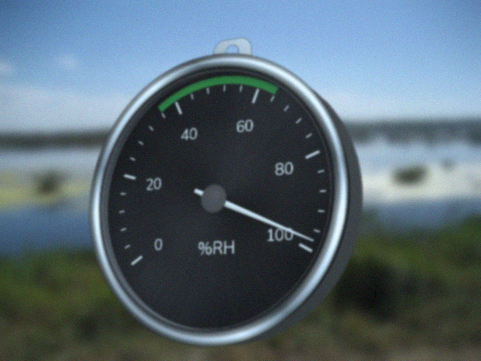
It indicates 98,%
